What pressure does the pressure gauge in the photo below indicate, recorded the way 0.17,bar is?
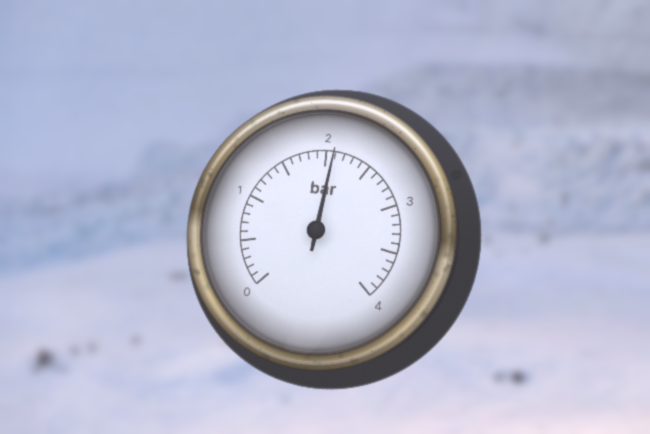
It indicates 2.1,bar
